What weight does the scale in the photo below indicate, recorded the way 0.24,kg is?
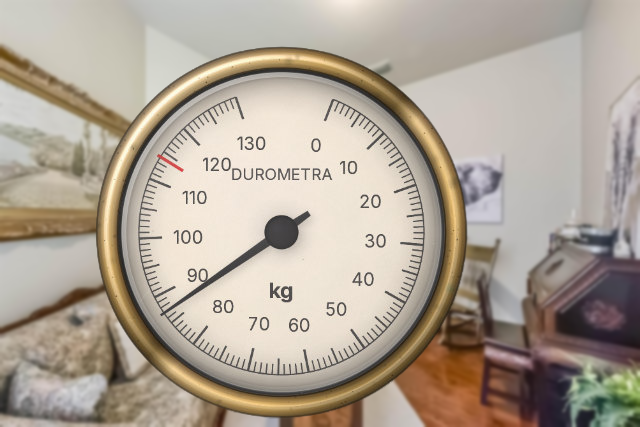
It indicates 87,kg
